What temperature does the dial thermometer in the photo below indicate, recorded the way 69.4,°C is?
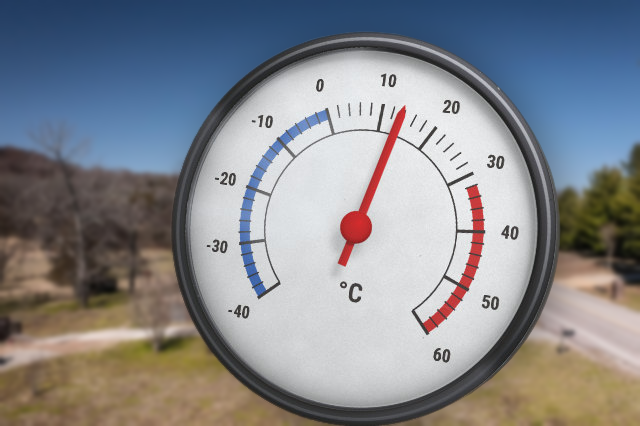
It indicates 14,°C
